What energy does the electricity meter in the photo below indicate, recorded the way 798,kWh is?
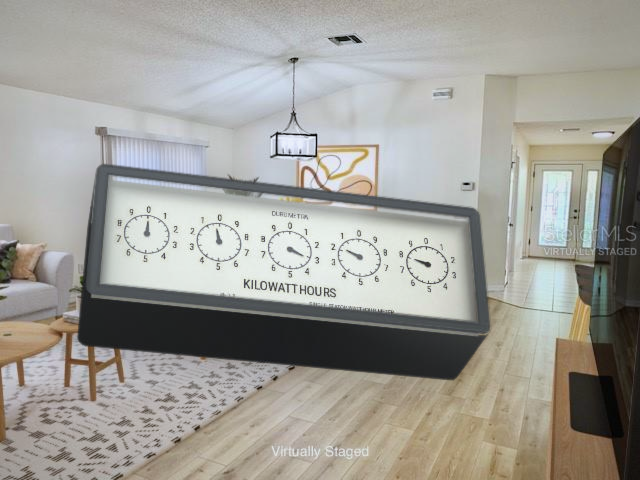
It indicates 318,kWh
